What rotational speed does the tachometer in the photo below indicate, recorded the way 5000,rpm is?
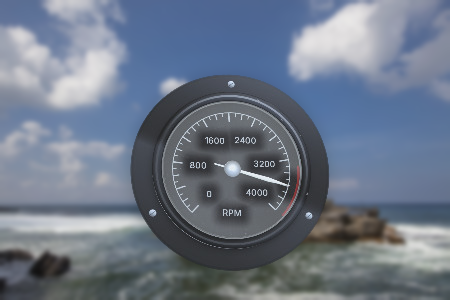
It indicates 3600,rpm
